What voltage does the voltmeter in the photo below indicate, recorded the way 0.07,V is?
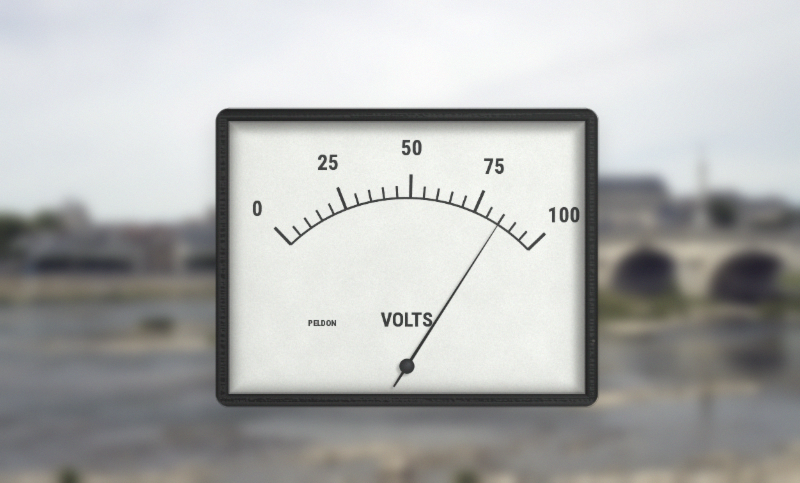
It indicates 85,V
